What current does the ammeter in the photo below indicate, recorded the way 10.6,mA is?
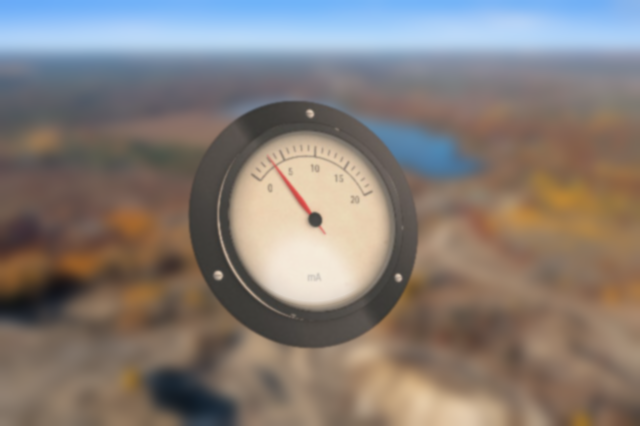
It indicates 3,mA
